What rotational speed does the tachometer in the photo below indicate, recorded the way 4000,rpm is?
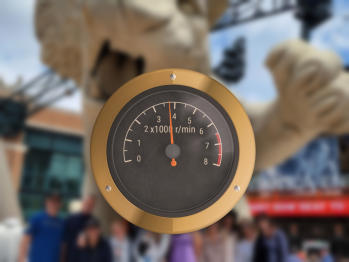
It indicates 3750,rpm
